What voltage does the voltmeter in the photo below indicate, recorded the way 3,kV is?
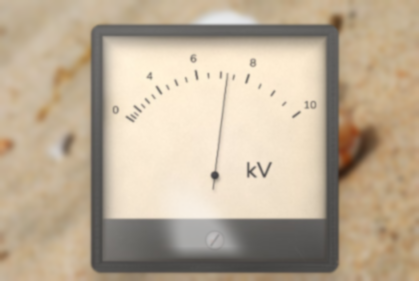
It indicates 7.25,kV
